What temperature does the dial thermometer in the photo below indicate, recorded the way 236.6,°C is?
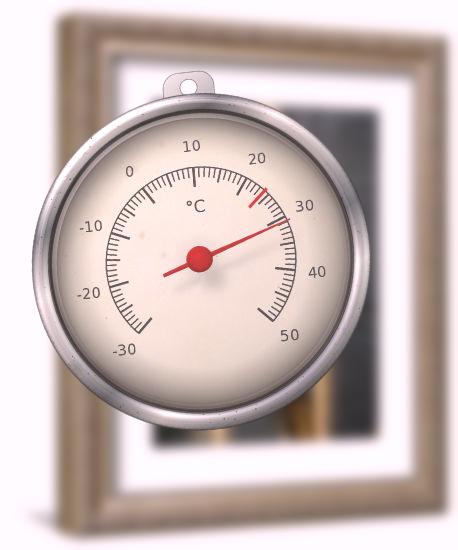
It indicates 31,°C
